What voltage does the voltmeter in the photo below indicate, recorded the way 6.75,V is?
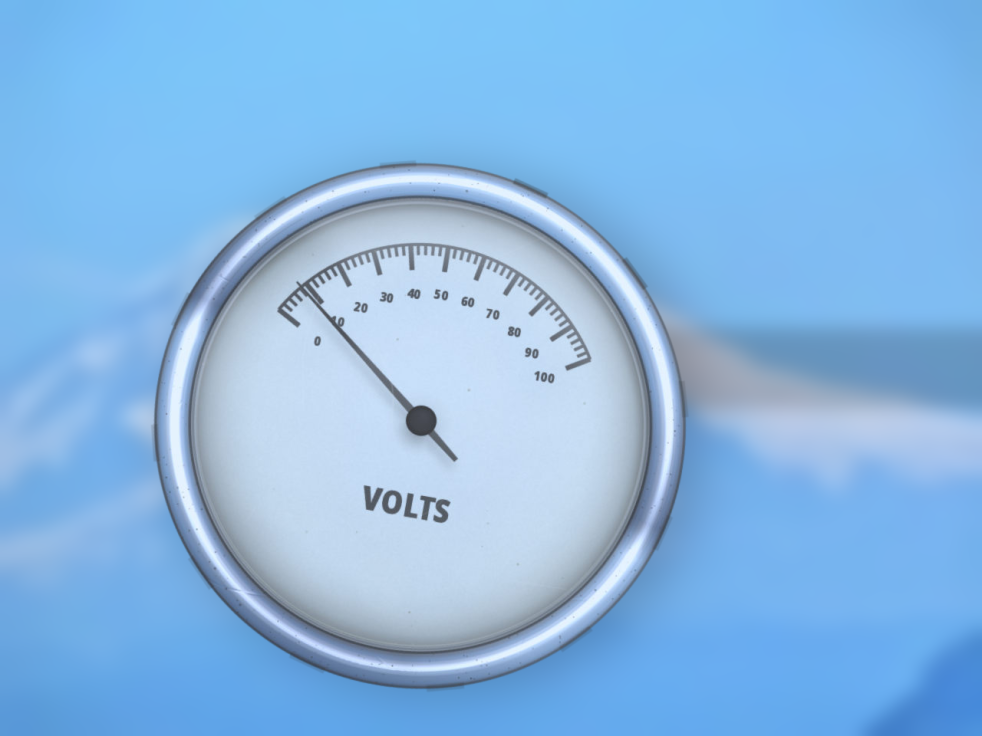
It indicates 8,V
